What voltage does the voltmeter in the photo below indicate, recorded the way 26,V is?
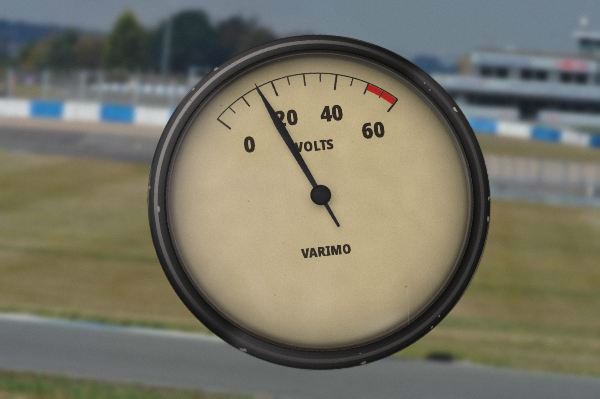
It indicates 15,V
